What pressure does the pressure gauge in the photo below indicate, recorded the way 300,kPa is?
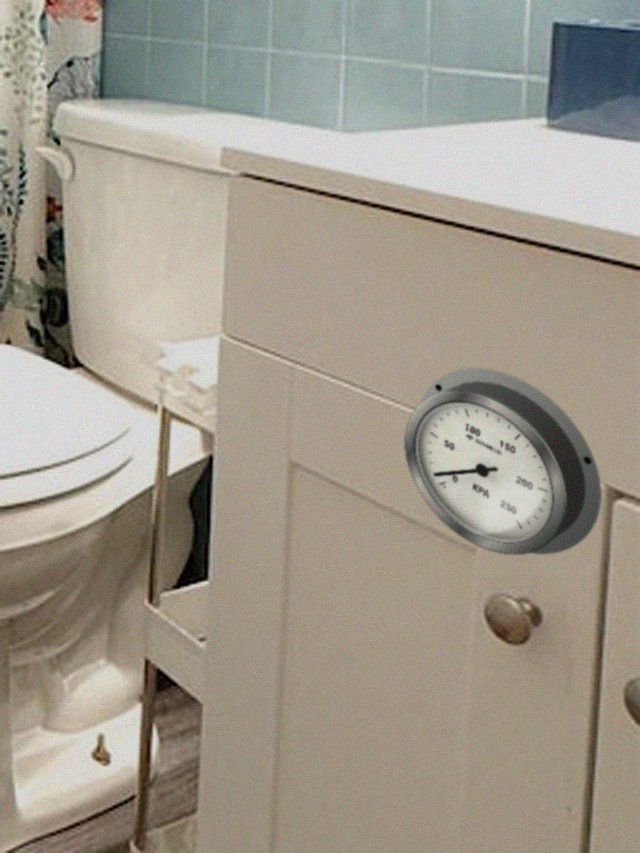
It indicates 10,kPa
